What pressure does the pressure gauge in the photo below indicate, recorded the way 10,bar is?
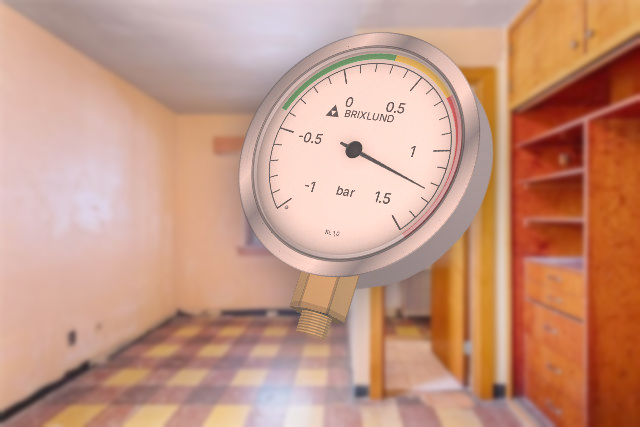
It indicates 1.25,bar
